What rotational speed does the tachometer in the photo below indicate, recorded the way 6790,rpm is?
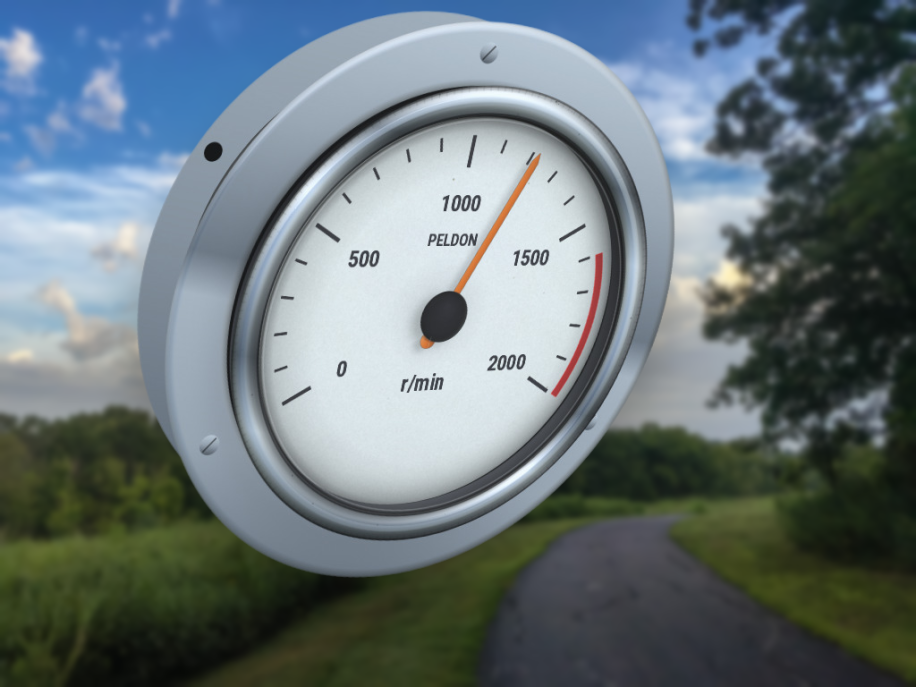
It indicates 1200,rpm
